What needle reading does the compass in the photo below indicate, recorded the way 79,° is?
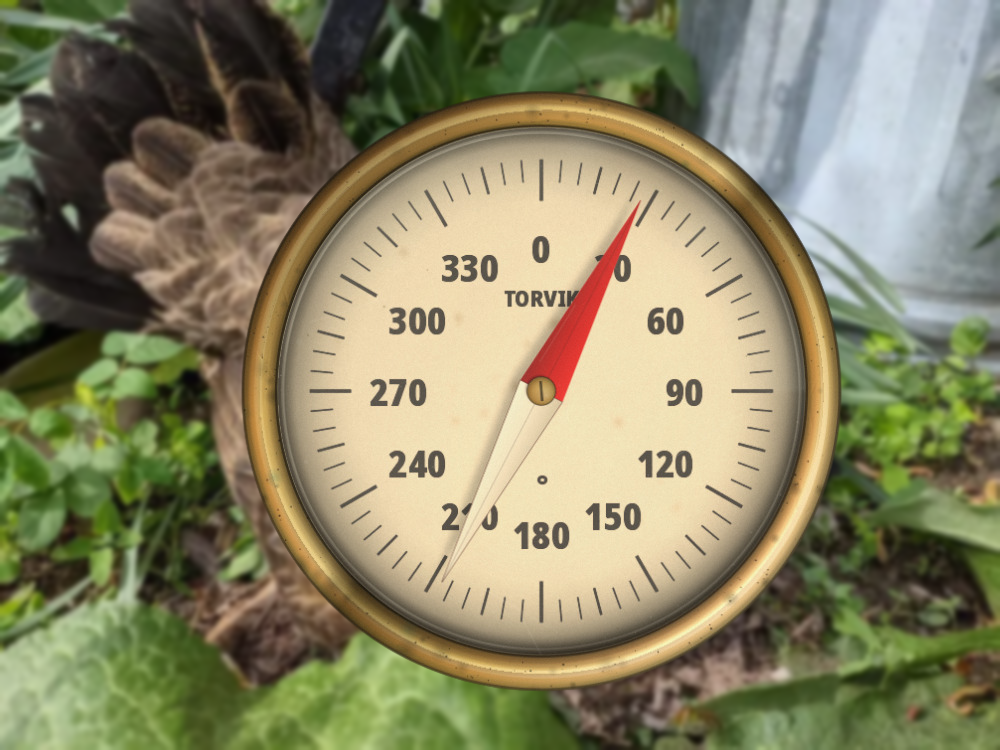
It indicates 27.5,°
